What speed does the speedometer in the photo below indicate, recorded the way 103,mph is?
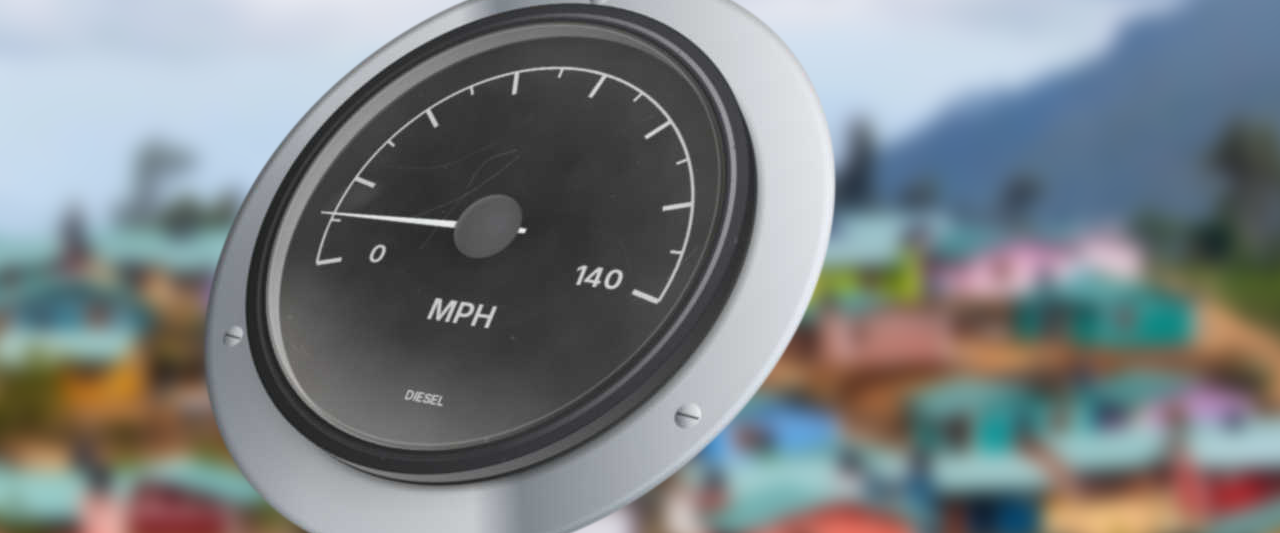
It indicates 10,mph
